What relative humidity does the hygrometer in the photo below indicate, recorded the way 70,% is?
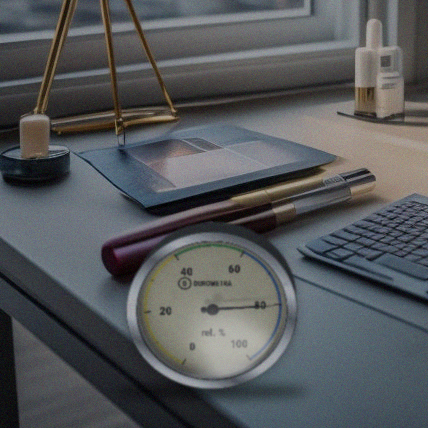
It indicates 80,%
